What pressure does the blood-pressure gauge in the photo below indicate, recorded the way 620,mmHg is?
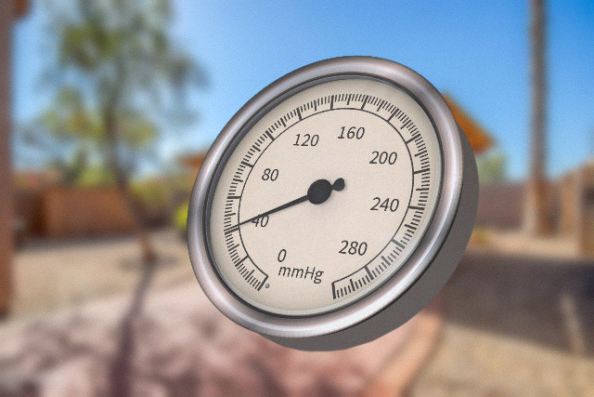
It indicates 40,mmHg
